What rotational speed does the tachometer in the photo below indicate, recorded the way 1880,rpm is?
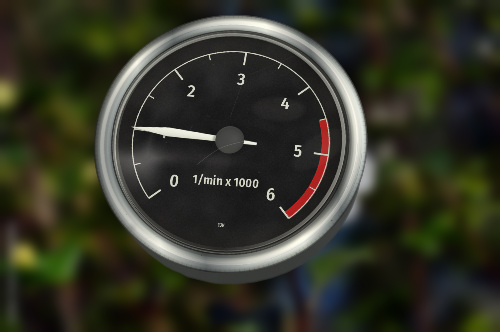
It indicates 1000,rpm
